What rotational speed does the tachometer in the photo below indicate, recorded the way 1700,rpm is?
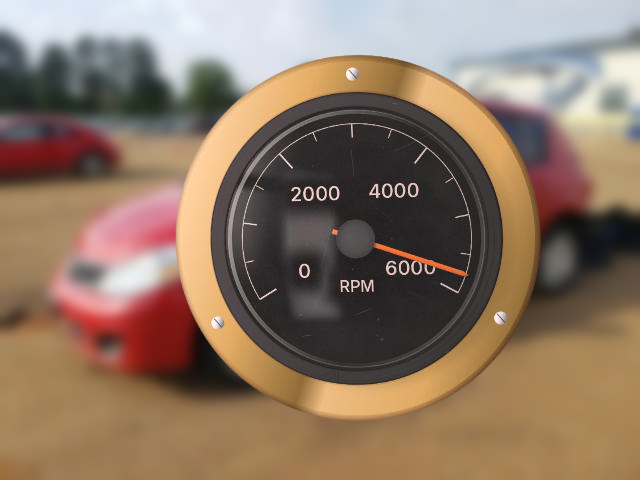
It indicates 5750,rpm
